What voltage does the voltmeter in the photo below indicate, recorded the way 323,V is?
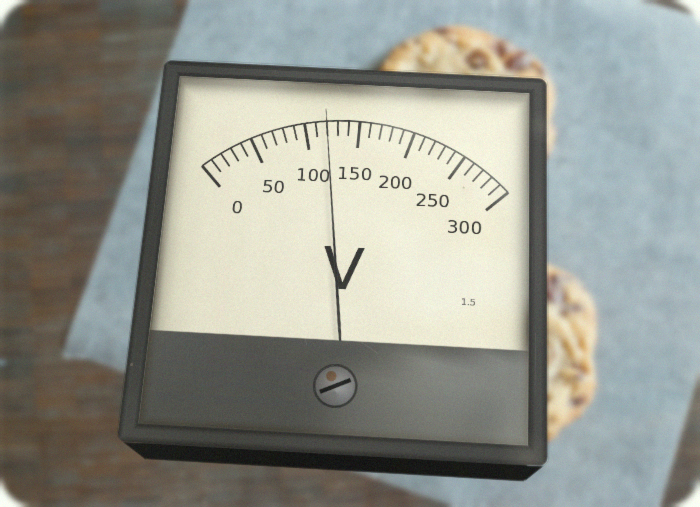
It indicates 120,V
